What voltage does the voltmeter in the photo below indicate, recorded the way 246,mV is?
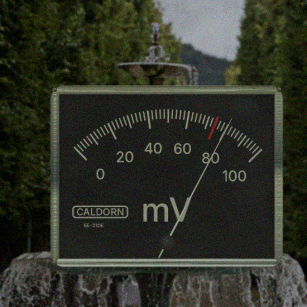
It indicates 80,mV
